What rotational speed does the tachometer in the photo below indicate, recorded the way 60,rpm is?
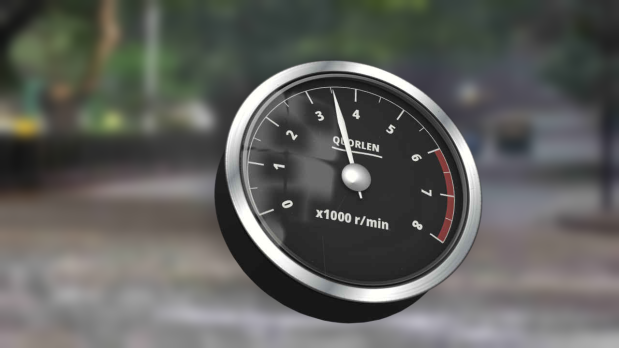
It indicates 3500,rpm
